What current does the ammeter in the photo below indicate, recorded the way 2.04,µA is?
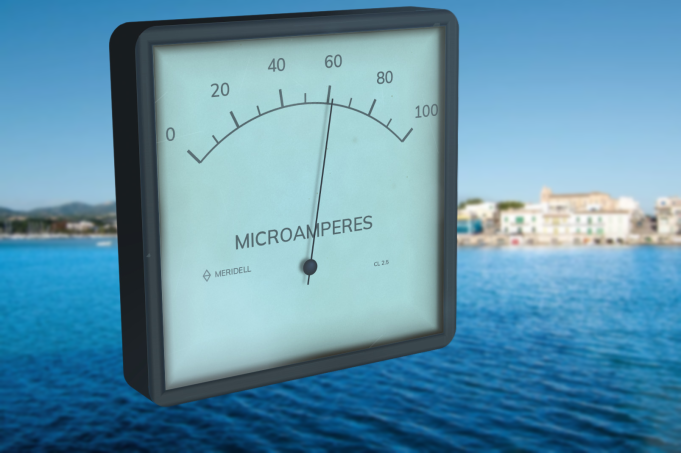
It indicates 60,µA
